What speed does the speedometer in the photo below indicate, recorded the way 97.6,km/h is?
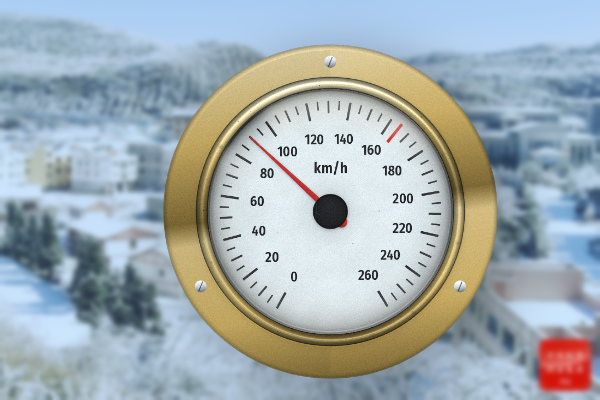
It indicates 90,km/h
